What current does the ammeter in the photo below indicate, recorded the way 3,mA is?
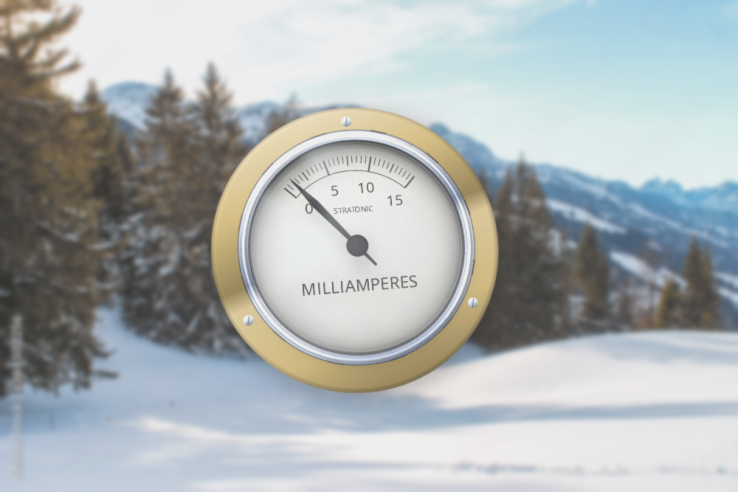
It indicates 1,mA
